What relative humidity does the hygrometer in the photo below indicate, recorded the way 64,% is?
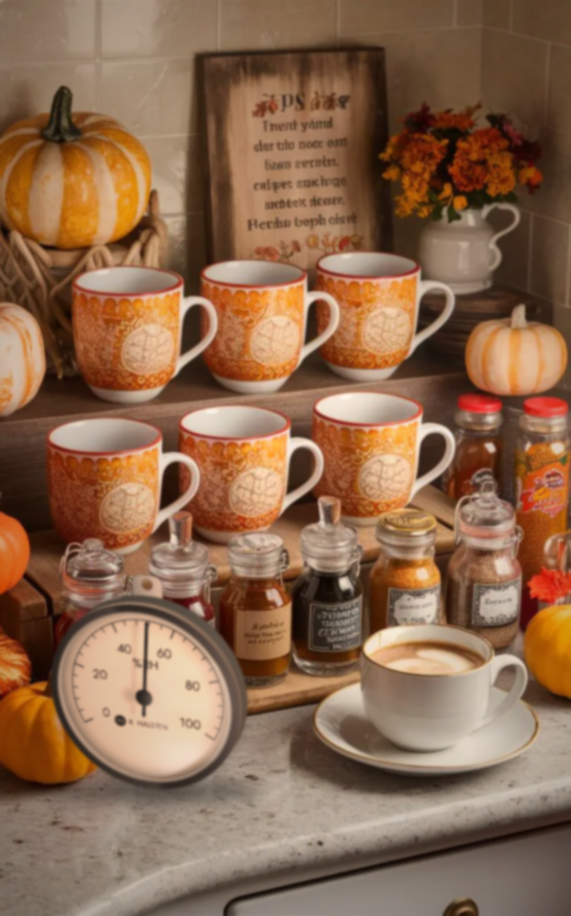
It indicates 52,%
